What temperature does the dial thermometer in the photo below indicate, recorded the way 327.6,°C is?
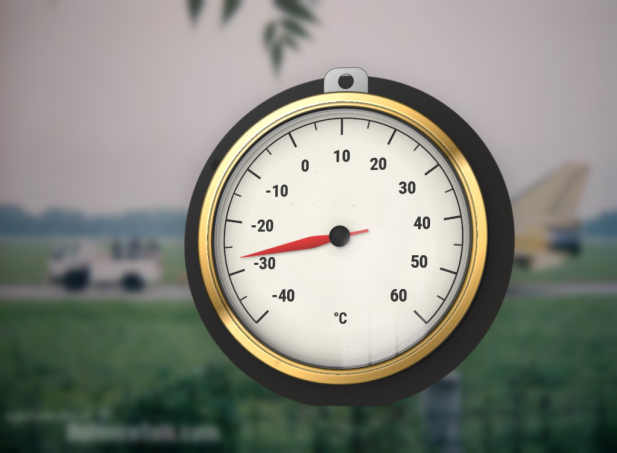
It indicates -27.5,°C
